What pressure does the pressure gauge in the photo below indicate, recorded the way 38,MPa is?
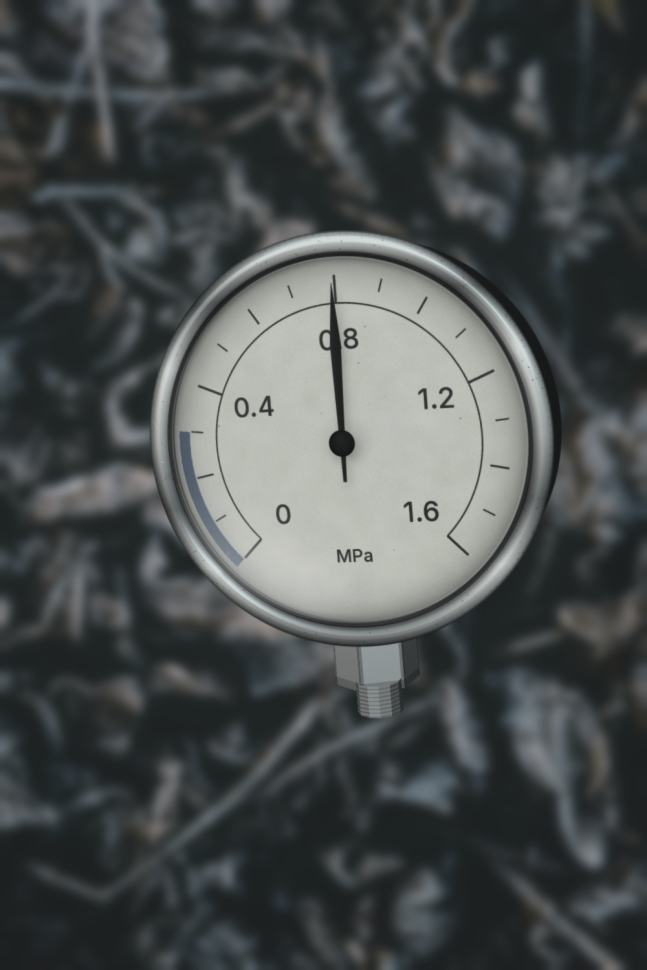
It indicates 0.8,MPa
